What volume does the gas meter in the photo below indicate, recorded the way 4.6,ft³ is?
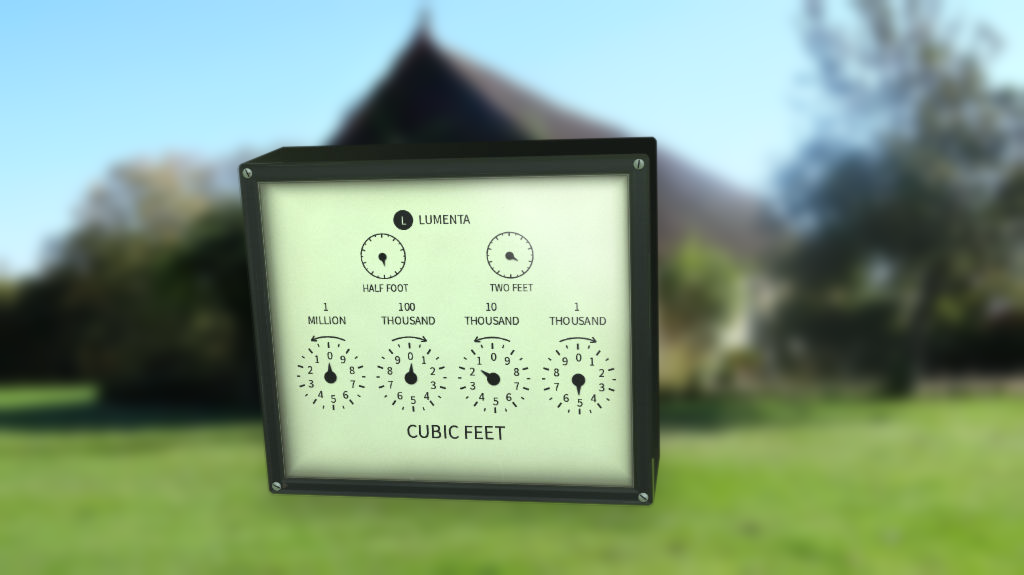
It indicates 1500,ft³
